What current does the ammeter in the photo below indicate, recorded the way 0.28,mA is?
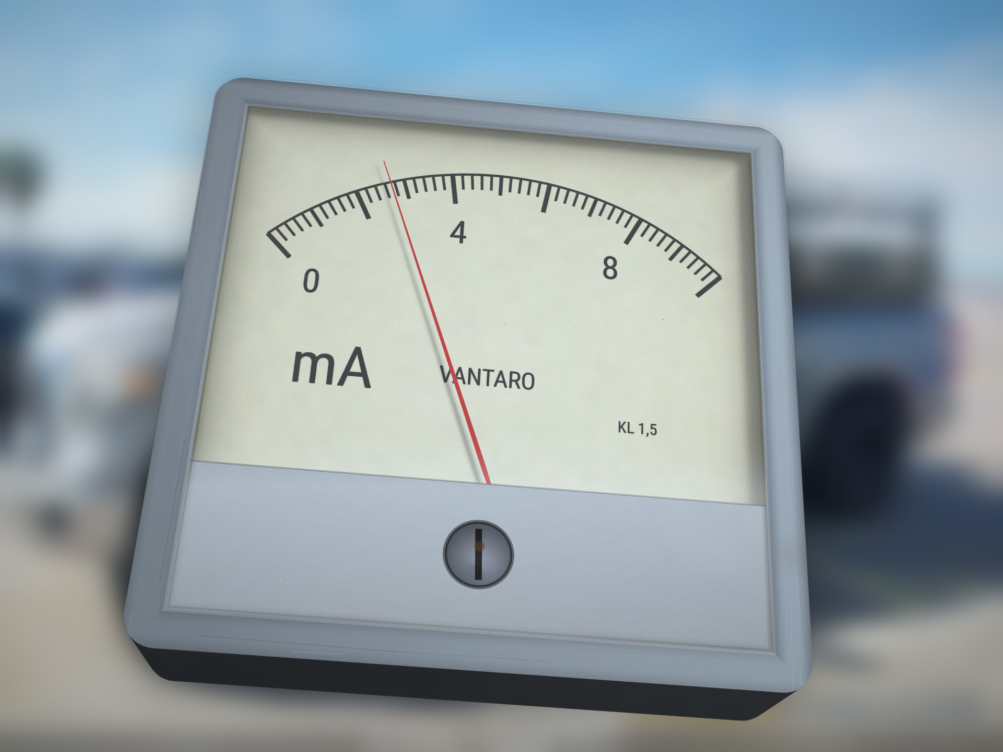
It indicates 2.7,mA
